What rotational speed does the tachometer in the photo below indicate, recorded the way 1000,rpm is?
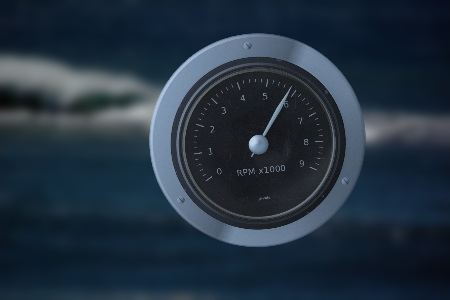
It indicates 5800,rpm
